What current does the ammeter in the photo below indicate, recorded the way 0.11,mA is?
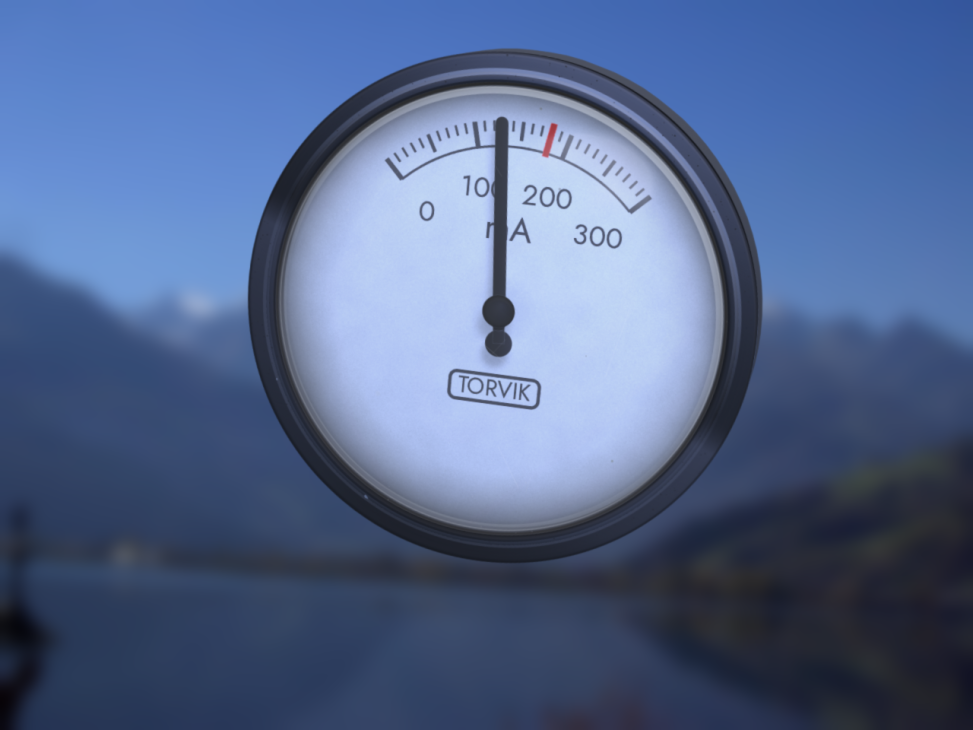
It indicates 130,mA
